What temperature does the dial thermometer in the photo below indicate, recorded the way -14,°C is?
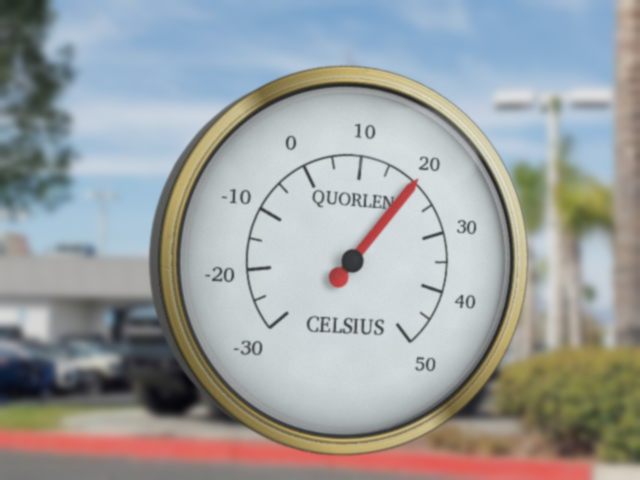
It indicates 20,°C
